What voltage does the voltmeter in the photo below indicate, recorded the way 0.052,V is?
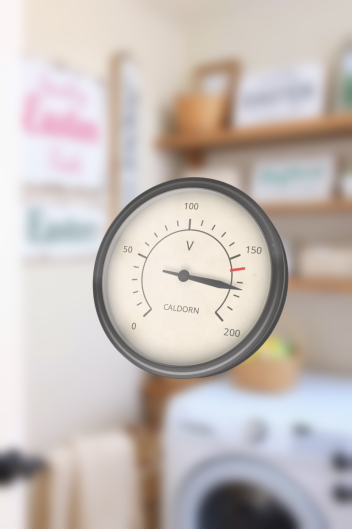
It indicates 175,V
